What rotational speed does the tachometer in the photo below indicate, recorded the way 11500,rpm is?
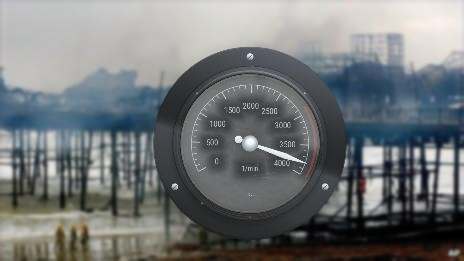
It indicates 3800,rpm
